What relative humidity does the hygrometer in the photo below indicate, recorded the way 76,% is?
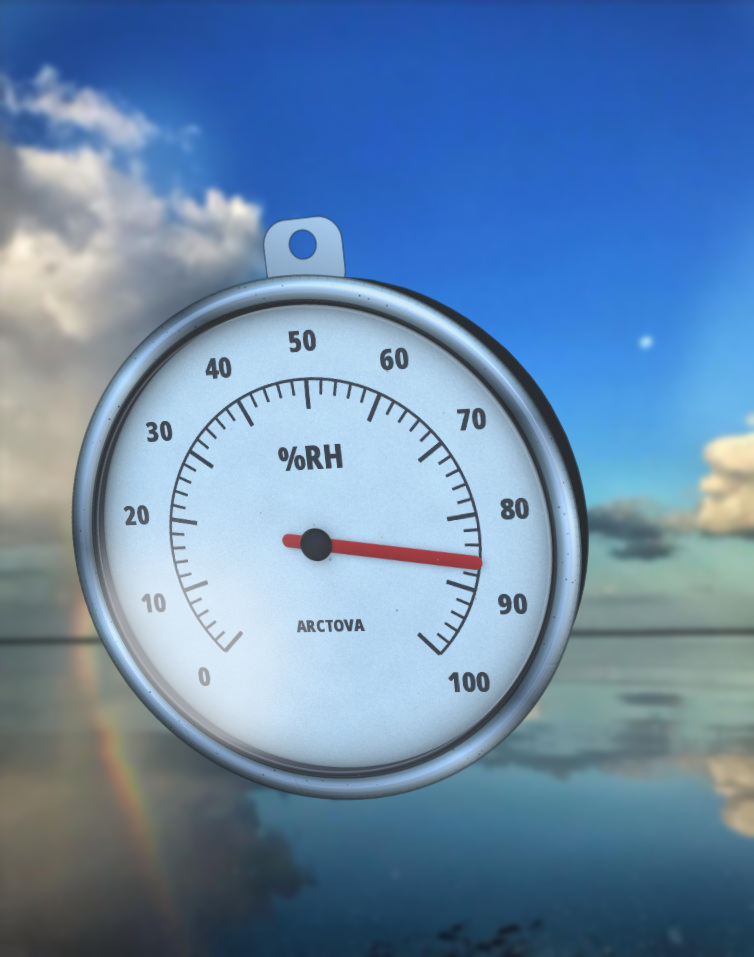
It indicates 86,%
